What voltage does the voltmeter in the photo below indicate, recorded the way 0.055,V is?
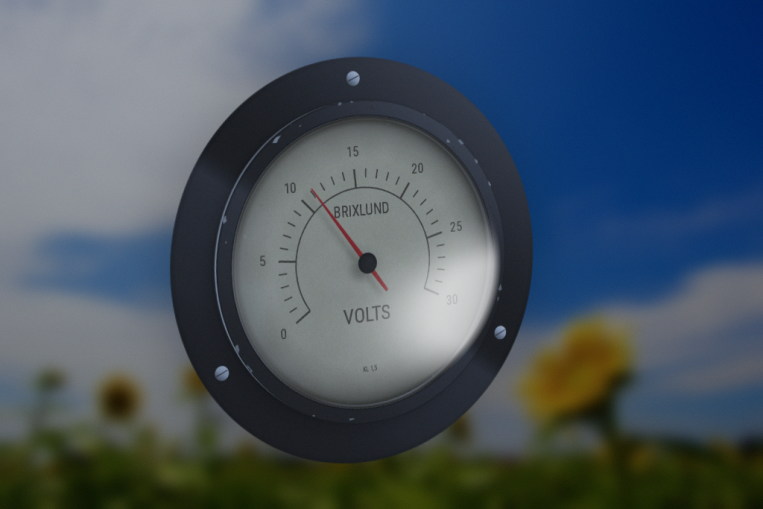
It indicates 11,V
